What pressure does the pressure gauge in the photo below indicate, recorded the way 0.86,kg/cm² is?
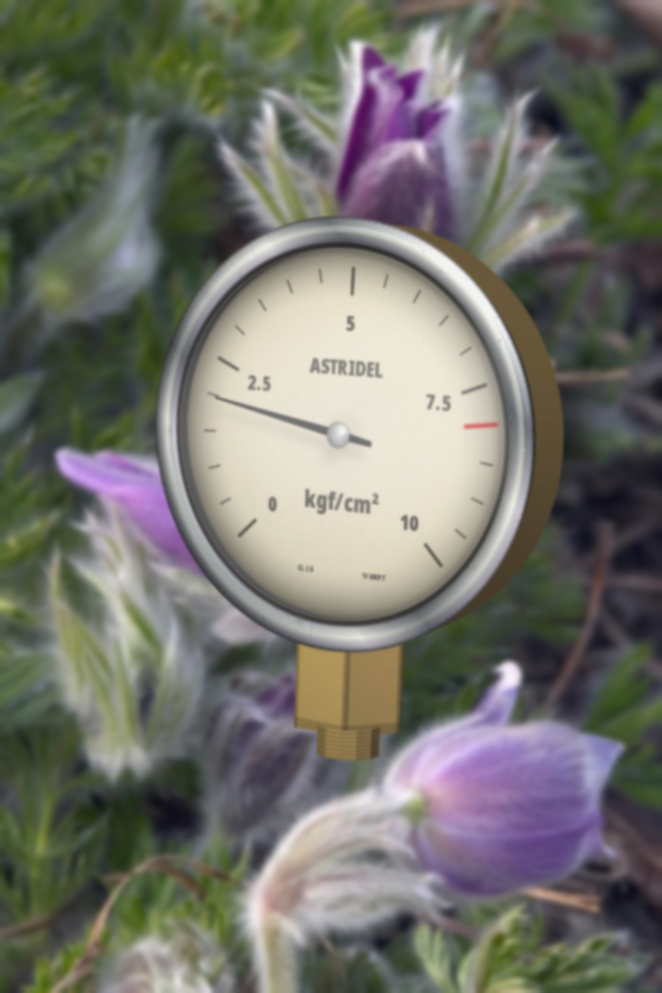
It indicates 2,kg/cm²
